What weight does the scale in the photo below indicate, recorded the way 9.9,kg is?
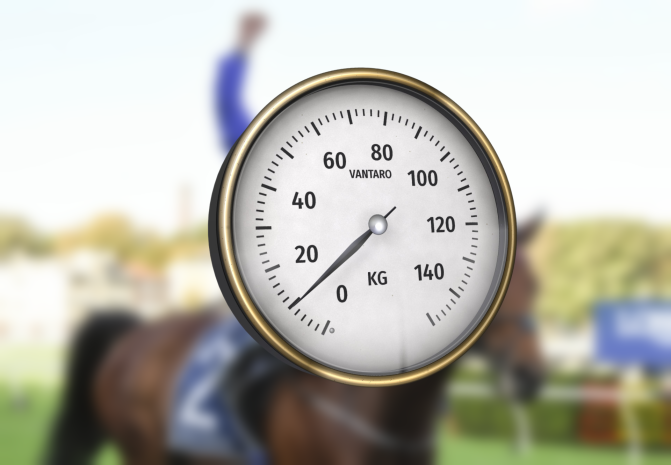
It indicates 10,kg
